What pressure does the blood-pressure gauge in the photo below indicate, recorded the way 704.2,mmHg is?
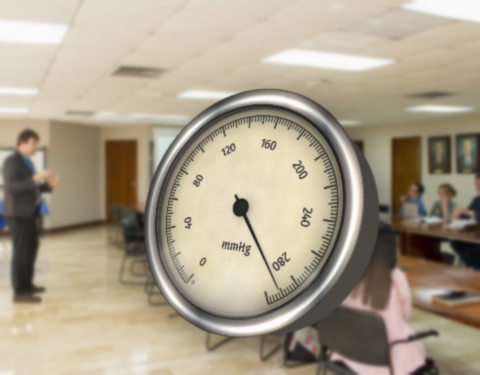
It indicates 290,mmHg
